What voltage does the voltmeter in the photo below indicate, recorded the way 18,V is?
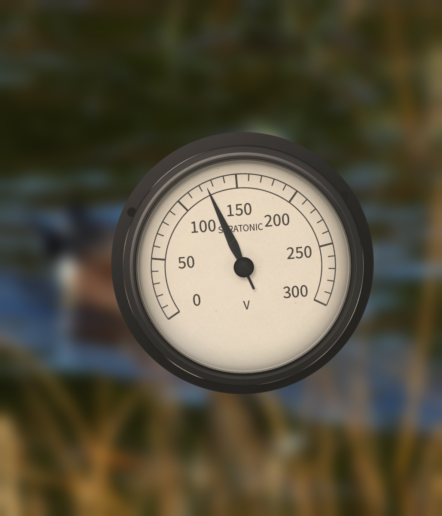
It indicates 125,V
